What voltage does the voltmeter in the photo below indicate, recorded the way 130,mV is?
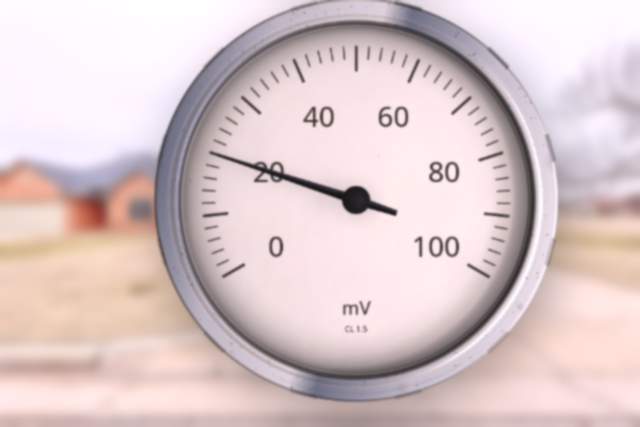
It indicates 20,mV
